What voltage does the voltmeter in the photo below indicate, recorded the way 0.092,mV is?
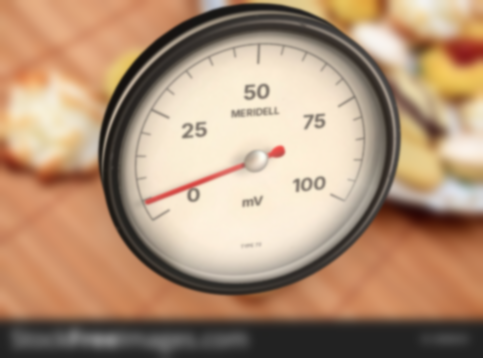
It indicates 5,mV
